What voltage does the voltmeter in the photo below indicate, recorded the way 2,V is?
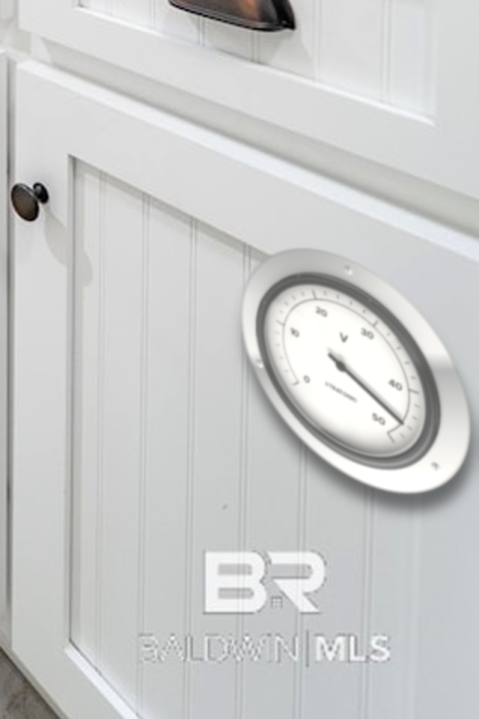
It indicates 46,V
